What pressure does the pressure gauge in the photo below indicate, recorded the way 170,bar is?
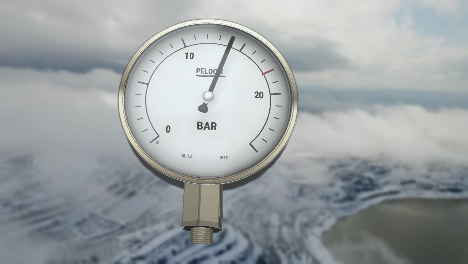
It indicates 14,bar
